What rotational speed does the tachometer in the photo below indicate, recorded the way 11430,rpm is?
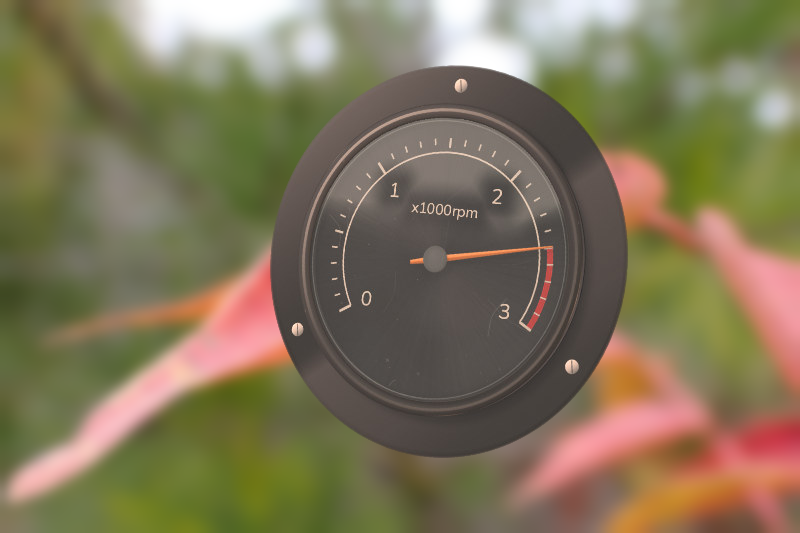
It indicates 2500,rpm
